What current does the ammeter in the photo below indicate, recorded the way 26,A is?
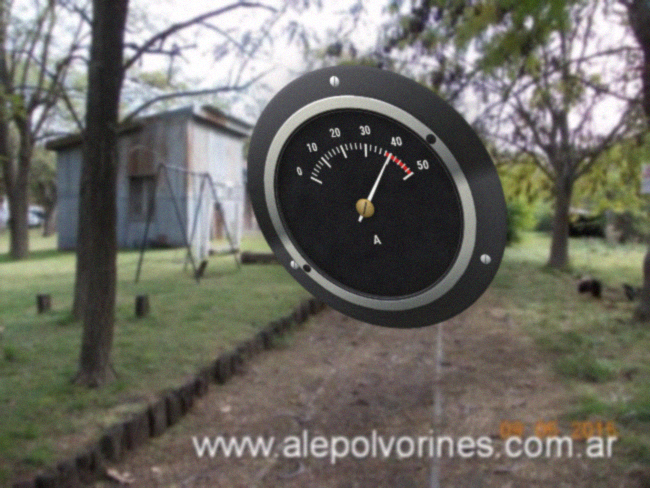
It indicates 40,A
